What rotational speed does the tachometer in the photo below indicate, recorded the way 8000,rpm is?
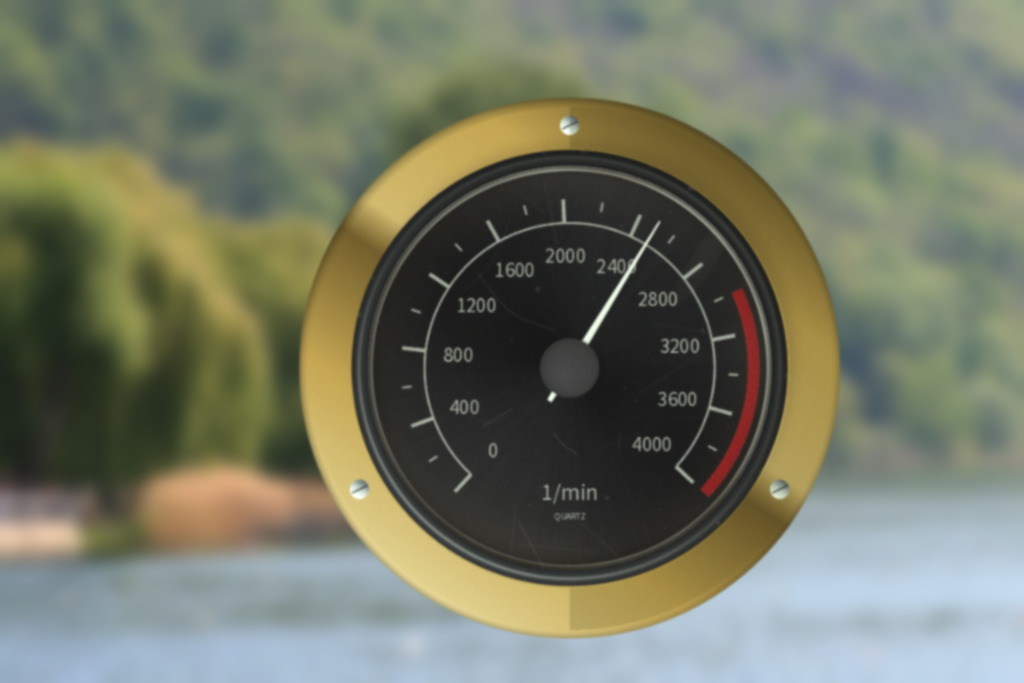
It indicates 2500,rpm
